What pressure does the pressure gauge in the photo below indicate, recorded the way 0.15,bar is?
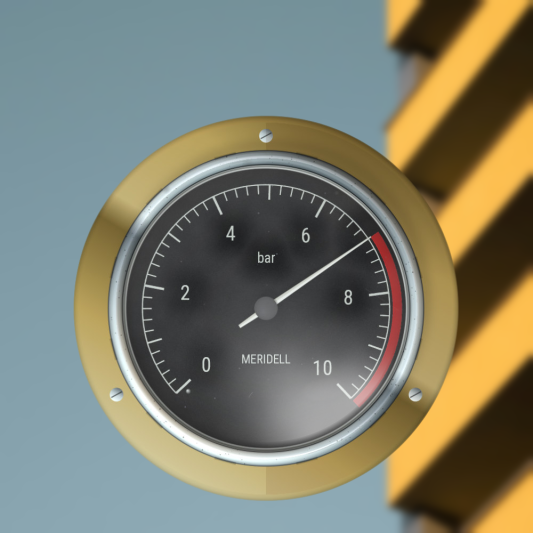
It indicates 7,bar
